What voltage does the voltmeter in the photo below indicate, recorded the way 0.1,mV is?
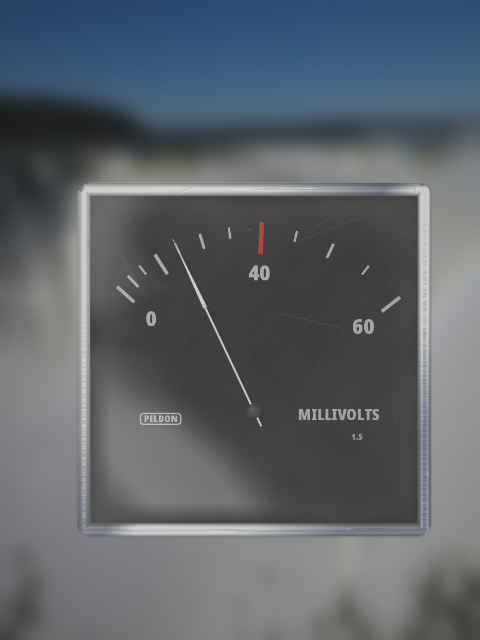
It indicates 25,mV
